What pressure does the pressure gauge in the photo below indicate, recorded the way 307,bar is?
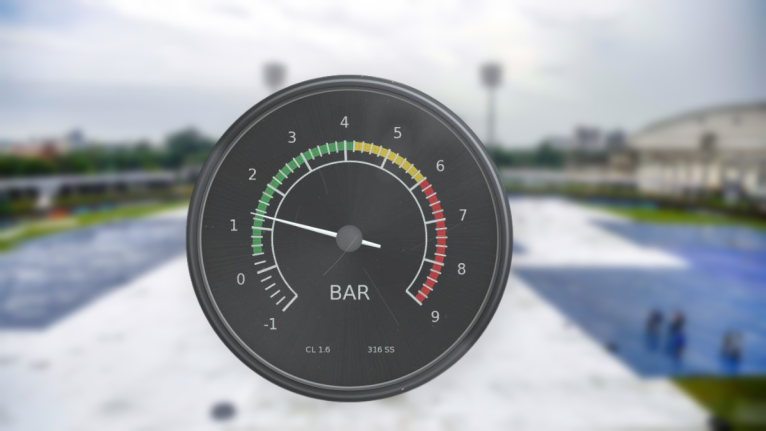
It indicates 1.3,bar
